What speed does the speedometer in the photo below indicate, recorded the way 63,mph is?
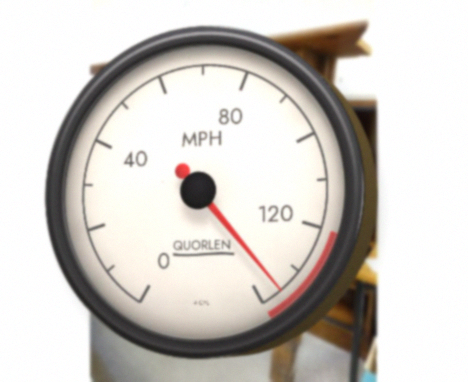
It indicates 135,mph
